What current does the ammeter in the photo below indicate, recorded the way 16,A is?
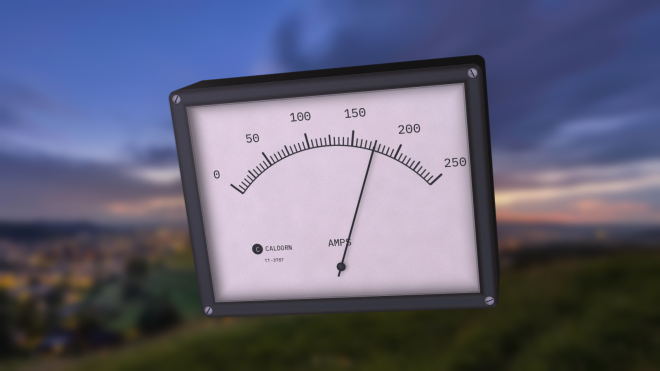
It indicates 175,A
